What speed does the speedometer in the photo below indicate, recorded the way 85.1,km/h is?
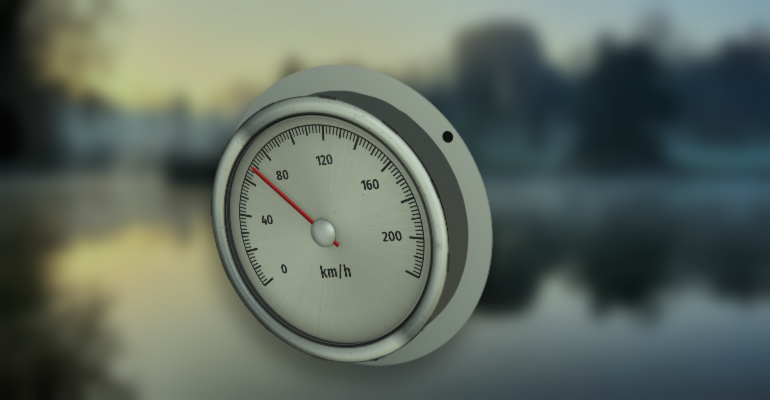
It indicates 70,km/h
